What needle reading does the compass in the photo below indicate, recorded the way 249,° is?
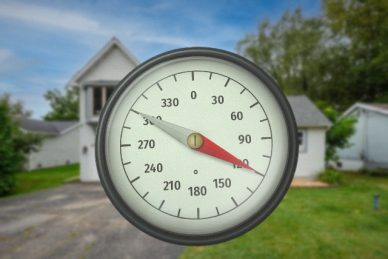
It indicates 120,°
